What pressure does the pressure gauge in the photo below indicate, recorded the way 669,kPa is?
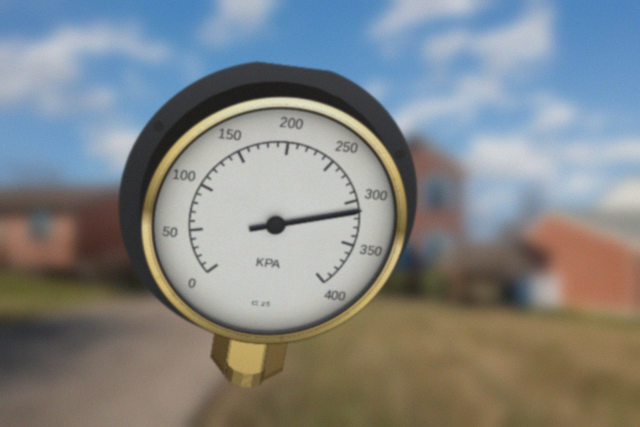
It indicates 310,kPa
